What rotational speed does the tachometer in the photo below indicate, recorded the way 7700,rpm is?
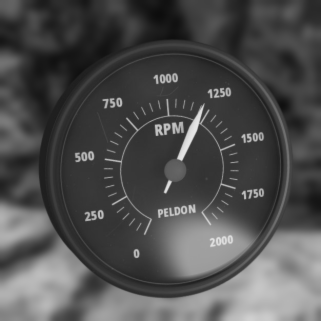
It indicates 1200,rpm
